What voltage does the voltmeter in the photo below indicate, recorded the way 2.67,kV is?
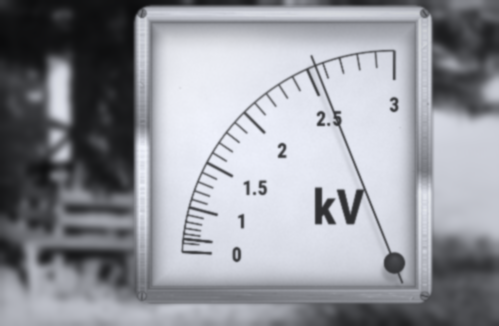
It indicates 2.55,kV
